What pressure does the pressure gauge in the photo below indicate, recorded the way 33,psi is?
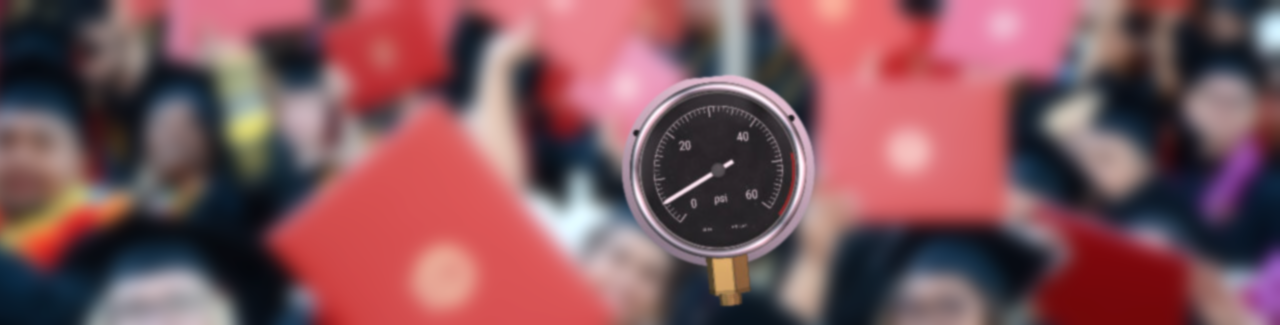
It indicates 5,psi
